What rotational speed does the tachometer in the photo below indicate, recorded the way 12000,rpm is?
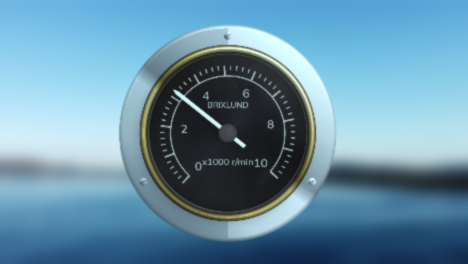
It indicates 3200,rpm
